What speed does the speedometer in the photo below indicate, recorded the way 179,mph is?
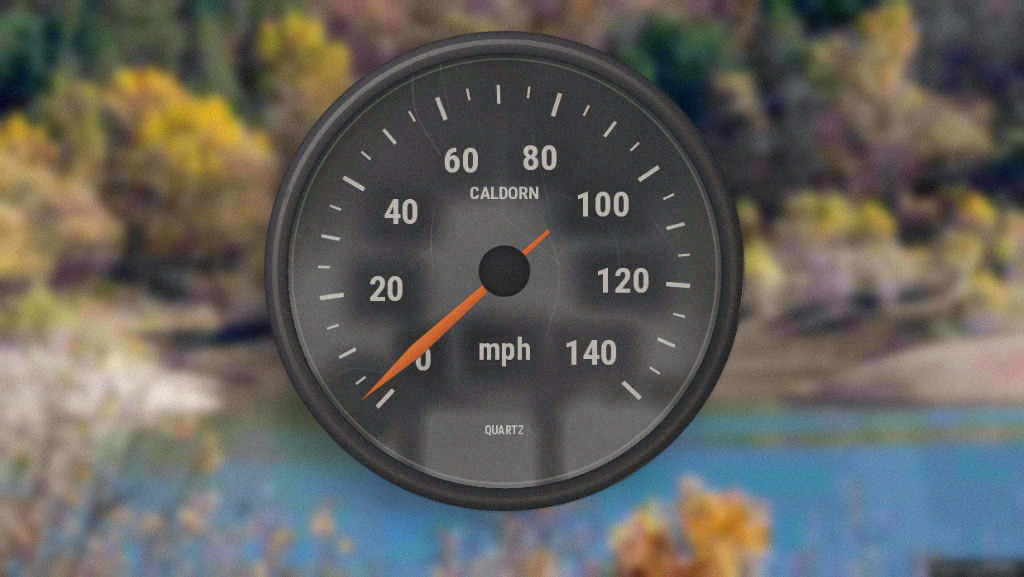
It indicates 2.5,mph
